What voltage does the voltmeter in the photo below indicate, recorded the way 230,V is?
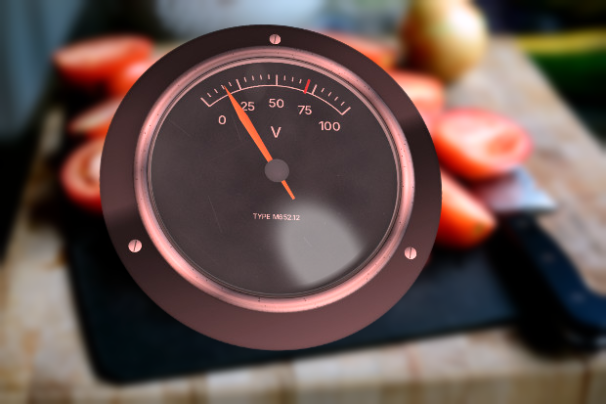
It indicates 15,V
